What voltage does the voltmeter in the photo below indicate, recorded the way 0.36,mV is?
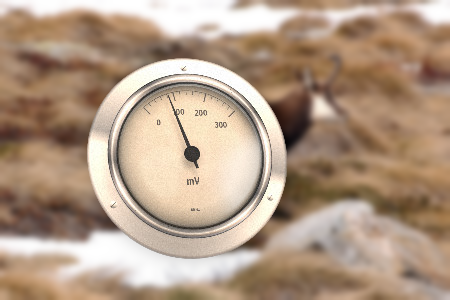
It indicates 80,mV
